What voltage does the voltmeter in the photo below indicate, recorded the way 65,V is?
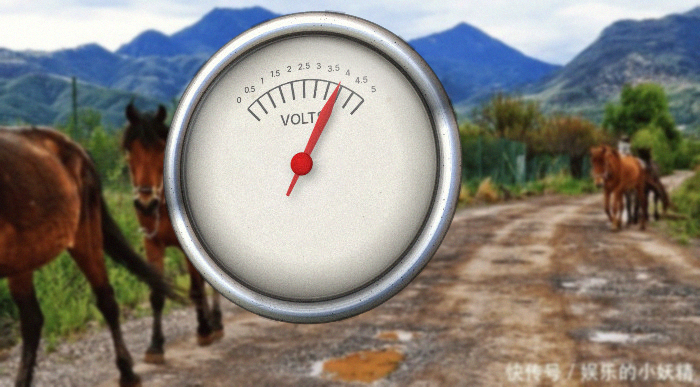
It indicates 4,V
